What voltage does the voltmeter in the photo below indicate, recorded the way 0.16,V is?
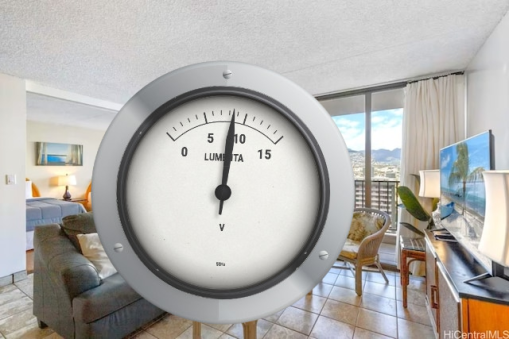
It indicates 8.5,V
